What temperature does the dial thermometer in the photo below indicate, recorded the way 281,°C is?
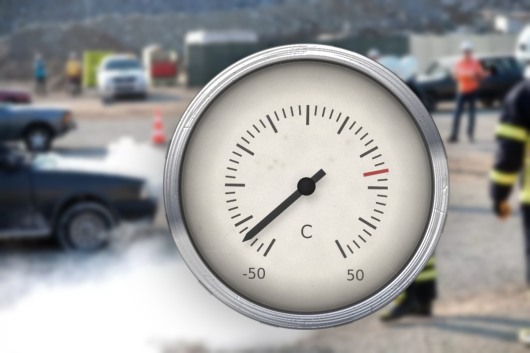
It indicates -44,°C
